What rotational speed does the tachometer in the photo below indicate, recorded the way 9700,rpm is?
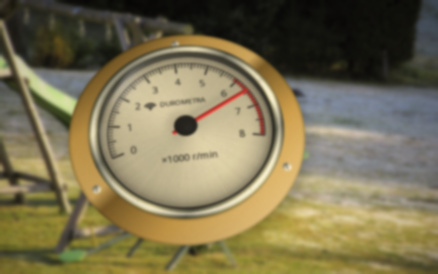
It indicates 6500,rpm
